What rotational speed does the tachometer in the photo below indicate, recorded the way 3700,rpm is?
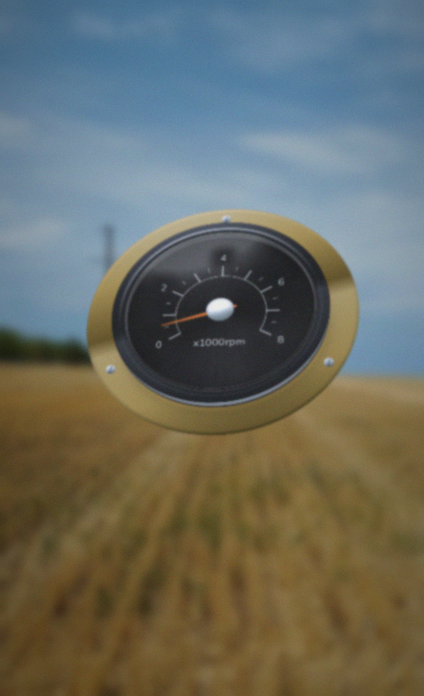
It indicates 500,rpm
